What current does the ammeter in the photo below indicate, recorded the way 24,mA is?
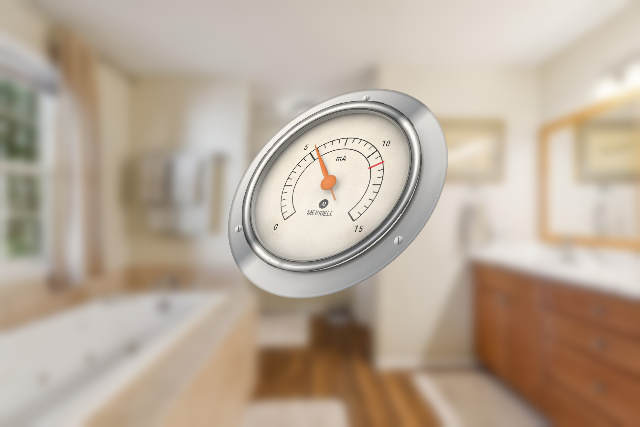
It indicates 5.5,mA
